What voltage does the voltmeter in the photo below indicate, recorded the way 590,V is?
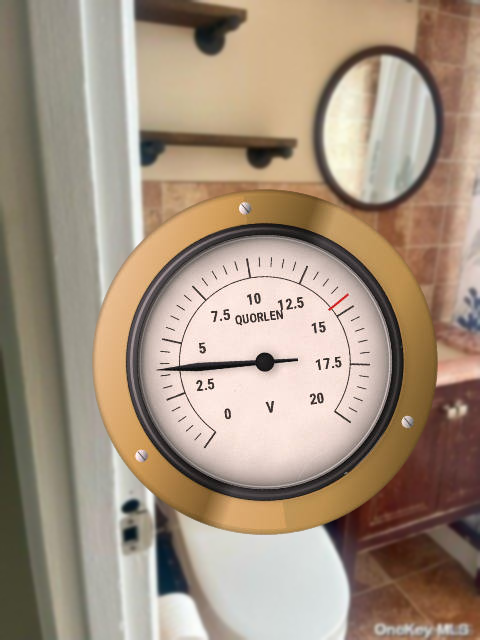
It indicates 3.75,V
